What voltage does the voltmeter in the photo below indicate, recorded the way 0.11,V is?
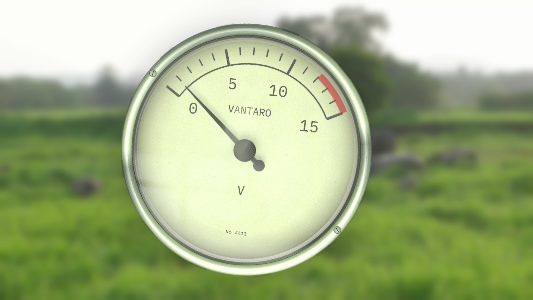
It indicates 1,V
